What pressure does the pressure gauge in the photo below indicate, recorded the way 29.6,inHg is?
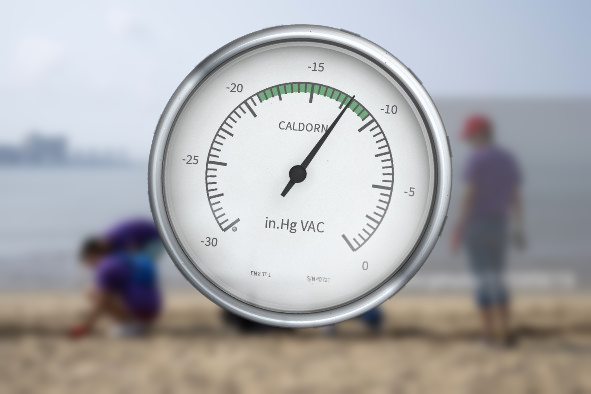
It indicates -12,inHg
